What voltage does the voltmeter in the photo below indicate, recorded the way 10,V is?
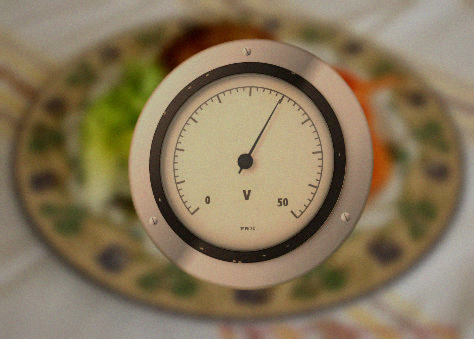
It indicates 30,V
